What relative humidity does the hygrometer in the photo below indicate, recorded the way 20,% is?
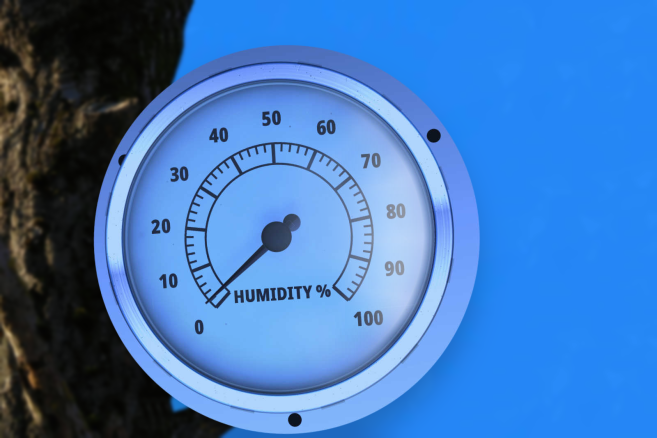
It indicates 2,%
